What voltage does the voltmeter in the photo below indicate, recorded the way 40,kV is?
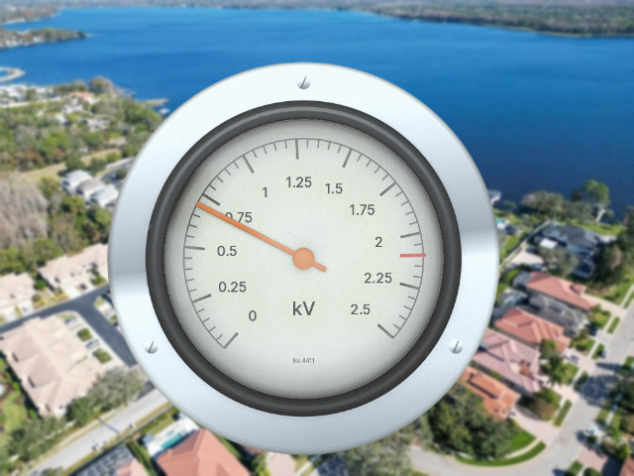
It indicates 0.7,kV
